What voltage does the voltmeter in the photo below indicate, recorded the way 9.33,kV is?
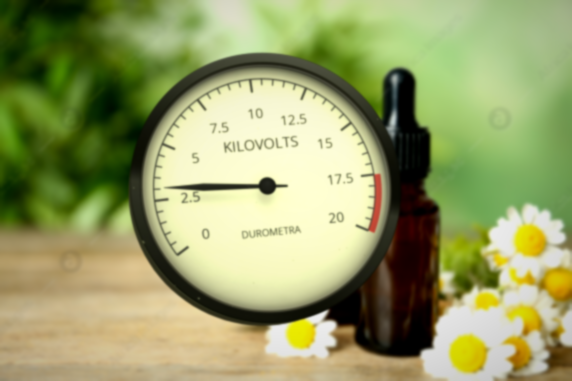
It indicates 3,kV
